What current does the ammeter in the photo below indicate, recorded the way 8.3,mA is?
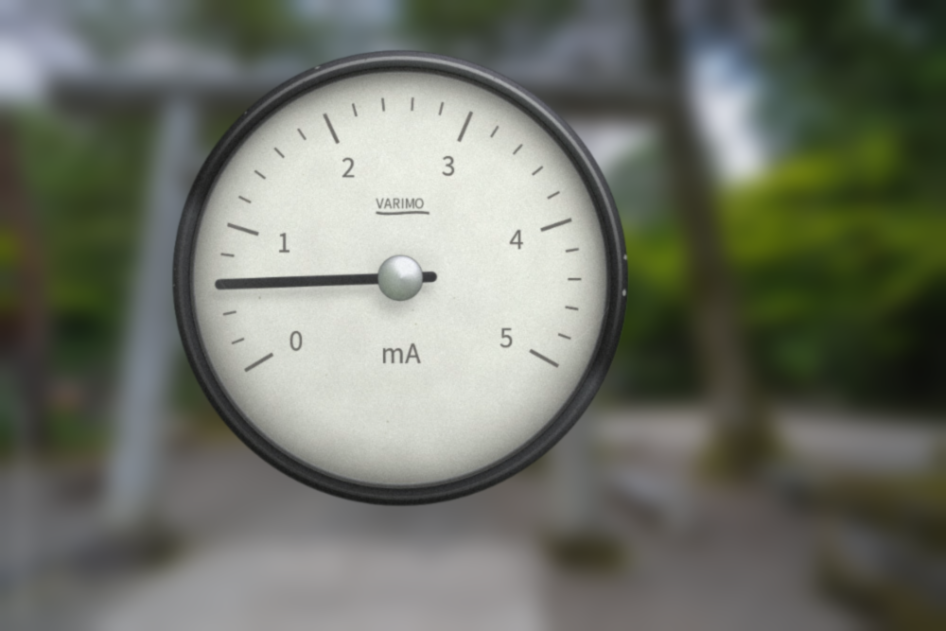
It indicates 0.6,mA
